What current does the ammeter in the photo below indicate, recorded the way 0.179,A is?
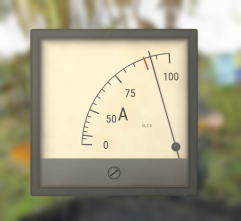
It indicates 92.5,A
